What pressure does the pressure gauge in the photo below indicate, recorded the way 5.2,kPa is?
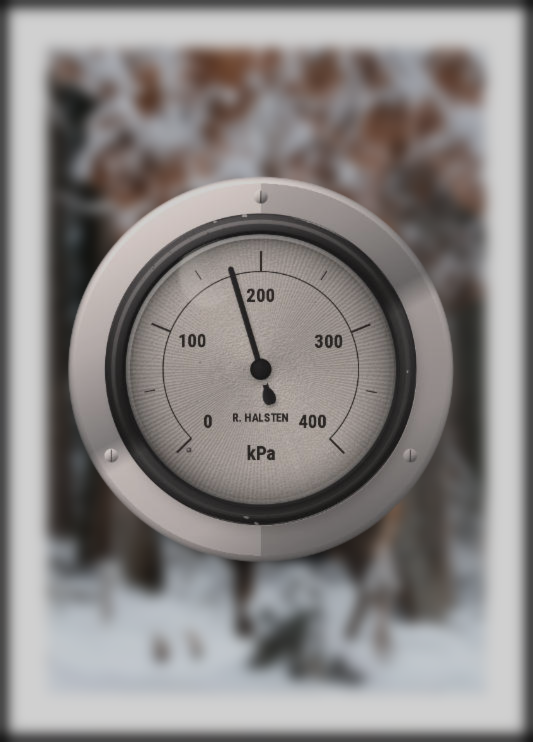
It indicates 175,kPa
